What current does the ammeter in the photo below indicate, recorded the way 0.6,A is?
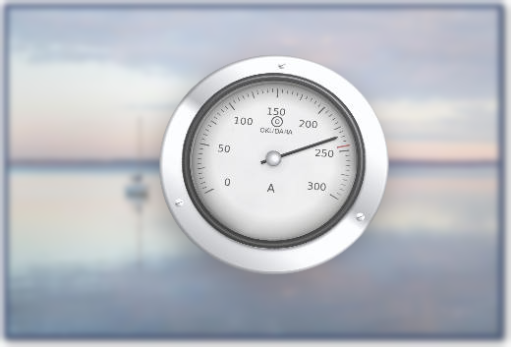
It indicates 235,A
